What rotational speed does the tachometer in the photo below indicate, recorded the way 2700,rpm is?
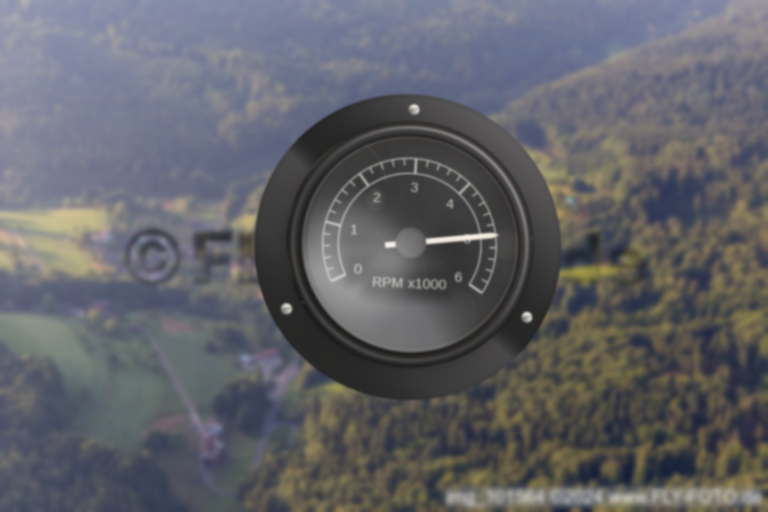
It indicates 5000,rpm
